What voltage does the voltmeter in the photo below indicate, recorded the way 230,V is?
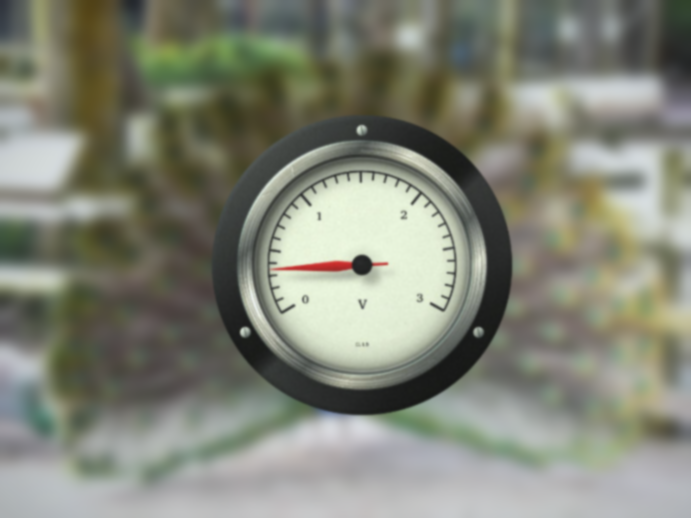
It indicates 0.35,V
